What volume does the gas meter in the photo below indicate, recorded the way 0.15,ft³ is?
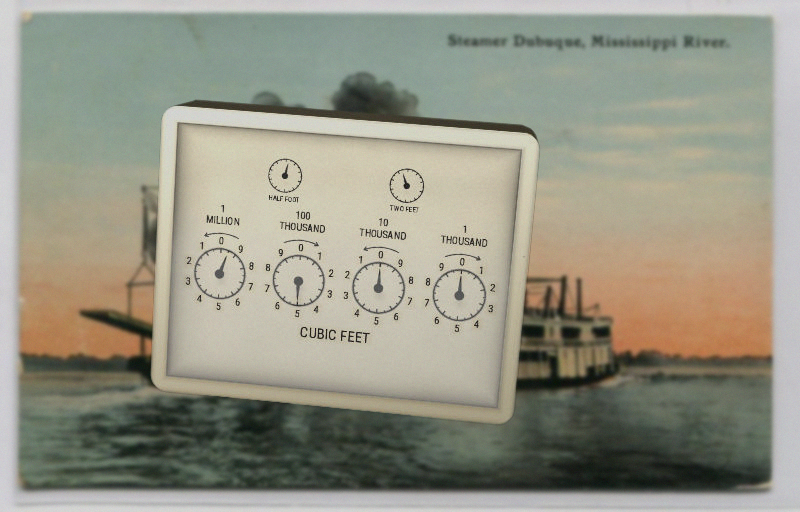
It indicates 950000,ft³
